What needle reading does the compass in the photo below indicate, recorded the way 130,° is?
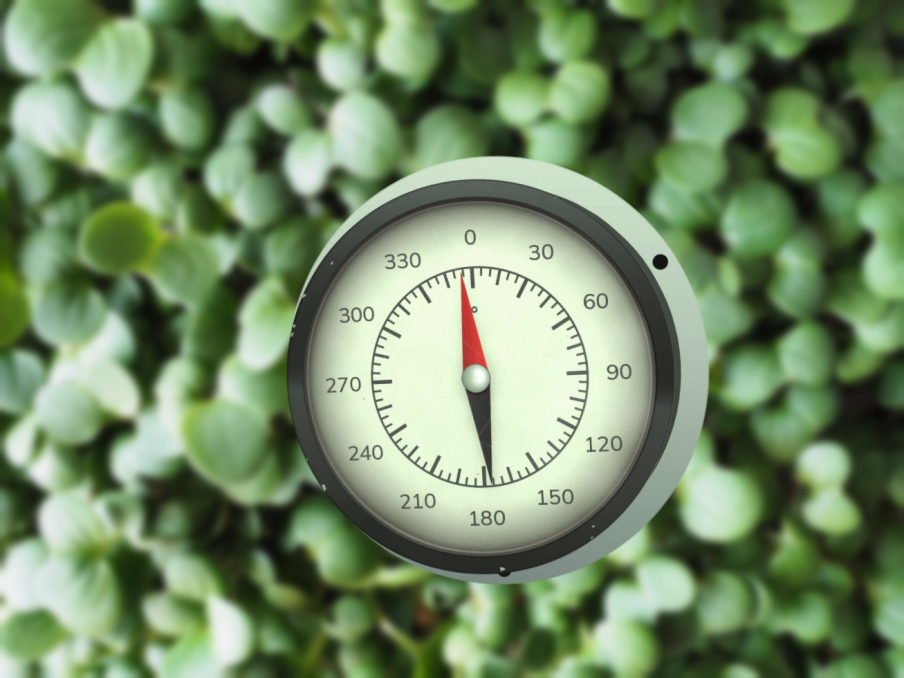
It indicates 355,°
